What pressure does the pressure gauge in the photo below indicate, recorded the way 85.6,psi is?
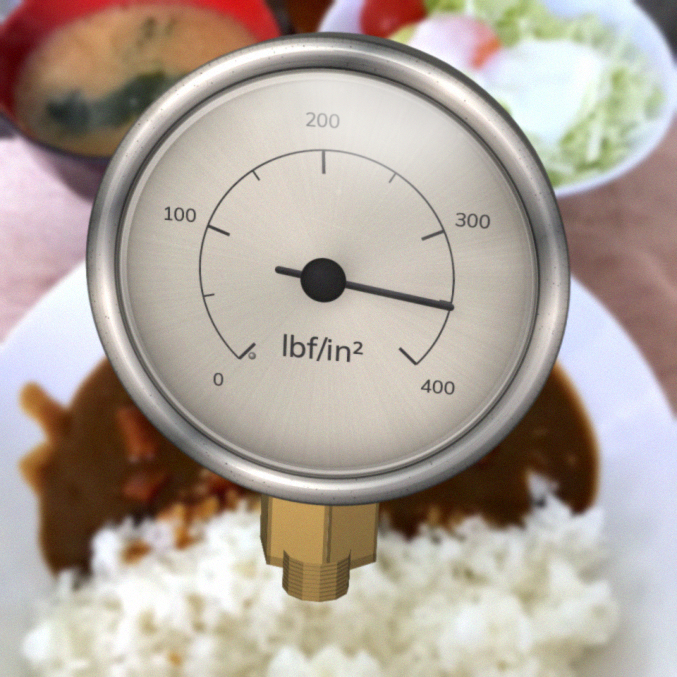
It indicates 350,psi
